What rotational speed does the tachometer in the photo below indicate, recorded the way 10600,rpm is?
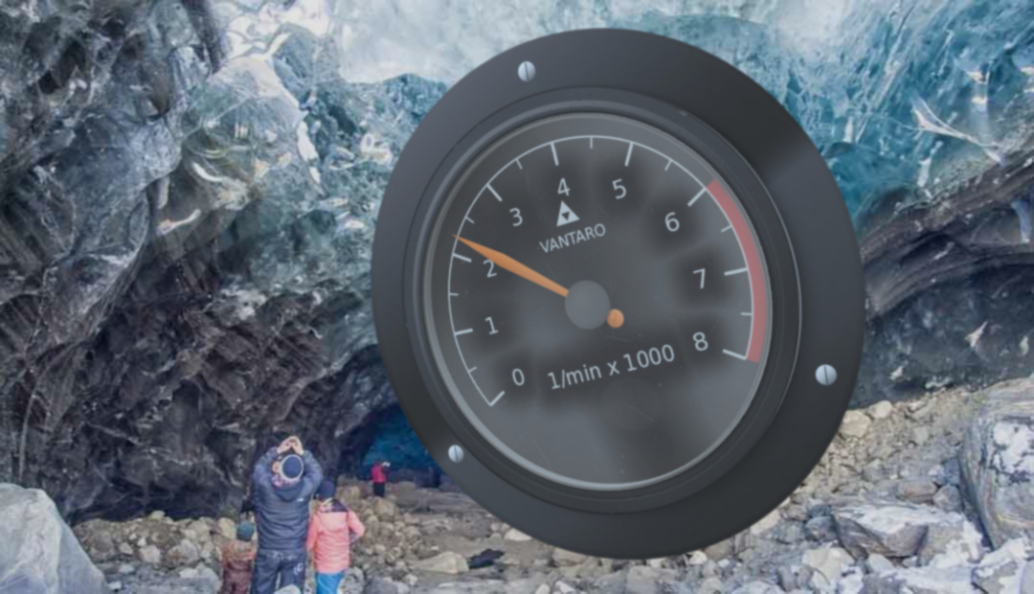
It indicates 2250,rpm
